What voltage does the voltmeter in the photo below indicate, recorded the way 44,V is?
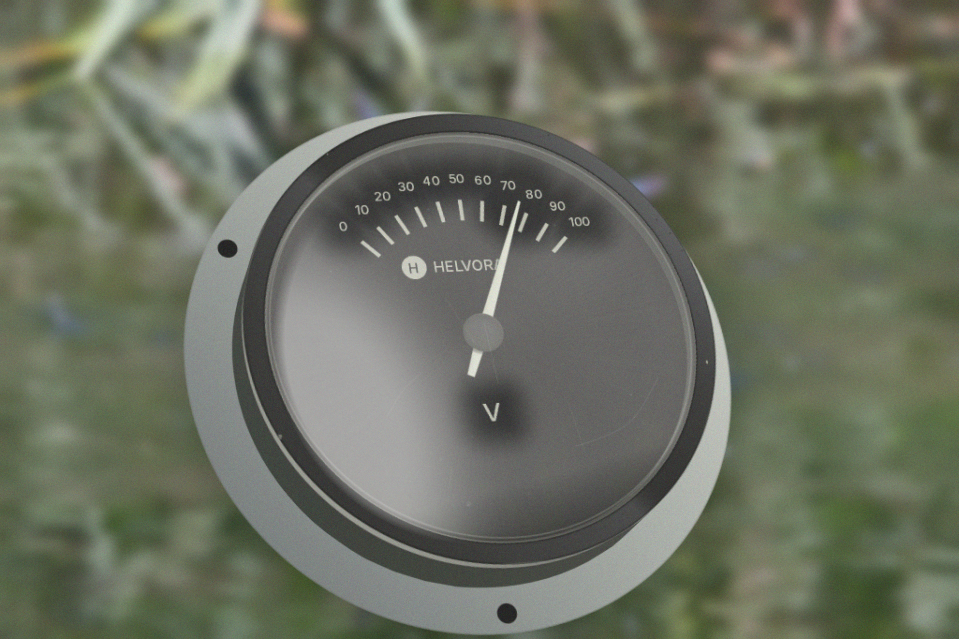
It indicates 75,V
